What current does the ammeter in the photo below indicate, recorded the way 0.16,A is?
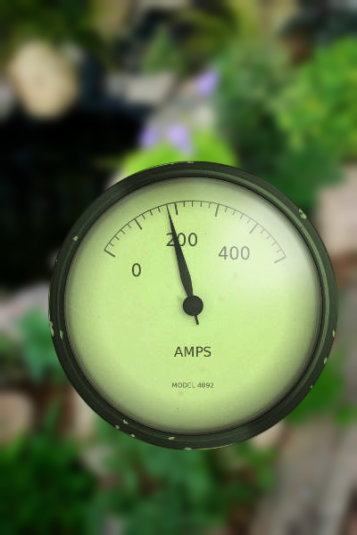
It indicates 180,A
